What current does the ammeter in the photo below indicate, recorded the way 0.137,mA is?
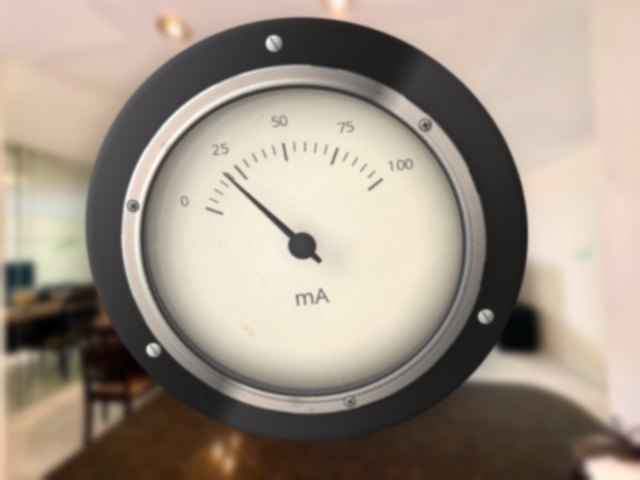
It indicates 20,mA
